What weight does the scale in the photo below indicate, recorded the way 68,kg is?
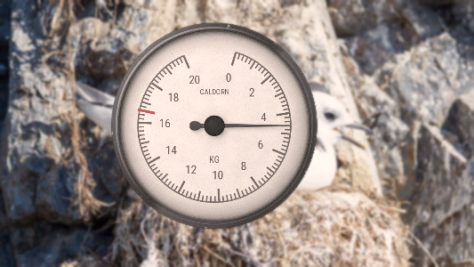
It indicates 4.6,kg
